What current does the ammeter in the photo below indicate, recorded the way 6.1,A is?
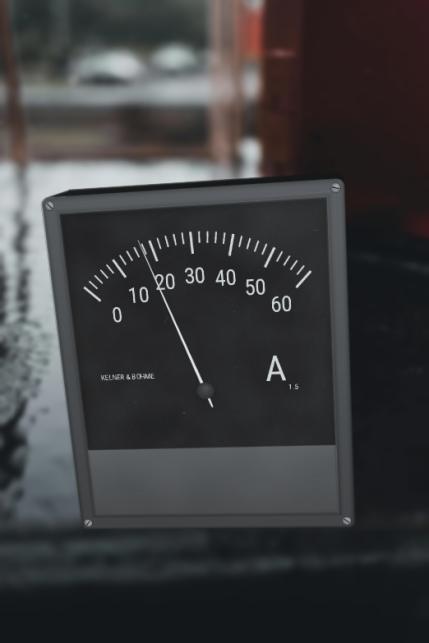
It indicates 18,A
